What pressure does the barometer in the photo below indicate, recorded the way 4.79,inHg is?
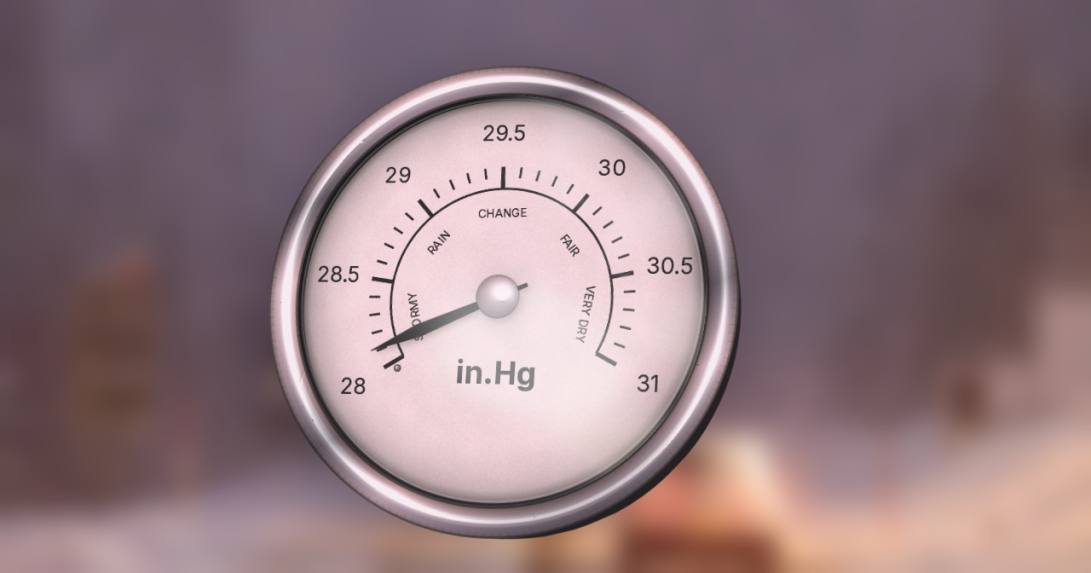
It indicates 28.1,inHg
